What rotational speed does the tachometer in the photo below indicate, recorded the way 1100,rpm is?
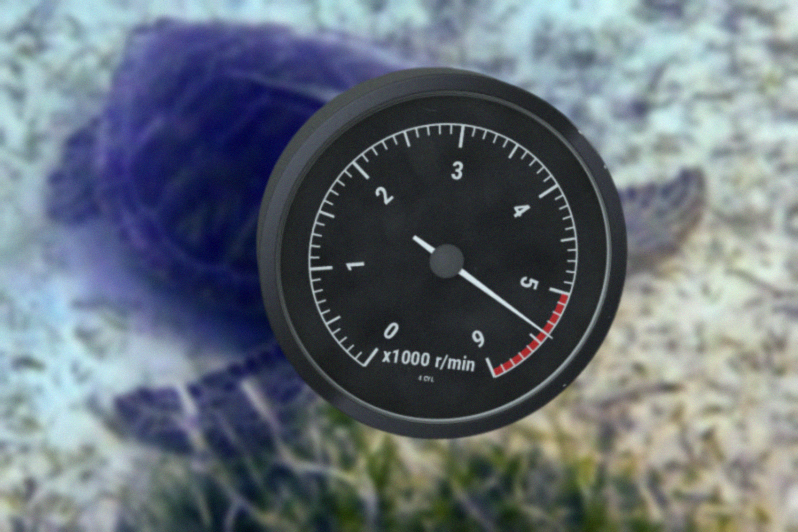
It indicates 5400,rpm
